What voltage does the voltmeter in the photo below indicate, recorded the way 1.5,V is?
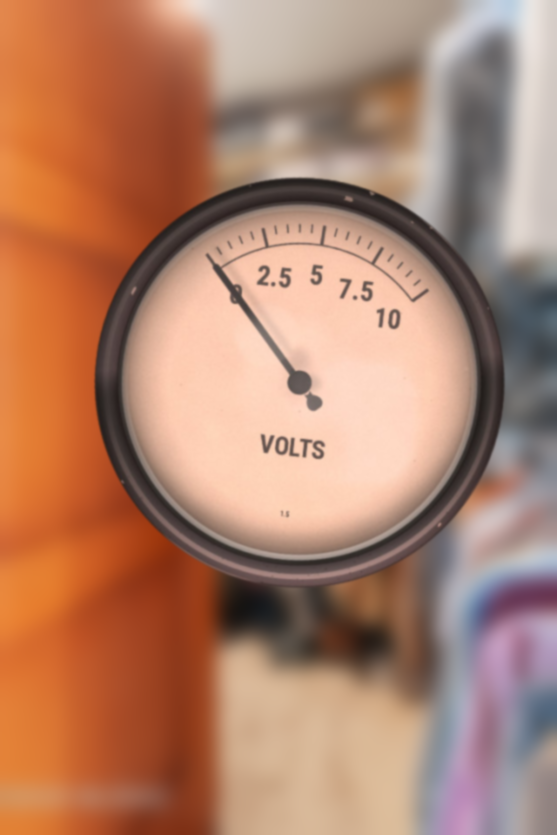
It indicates 0,V
